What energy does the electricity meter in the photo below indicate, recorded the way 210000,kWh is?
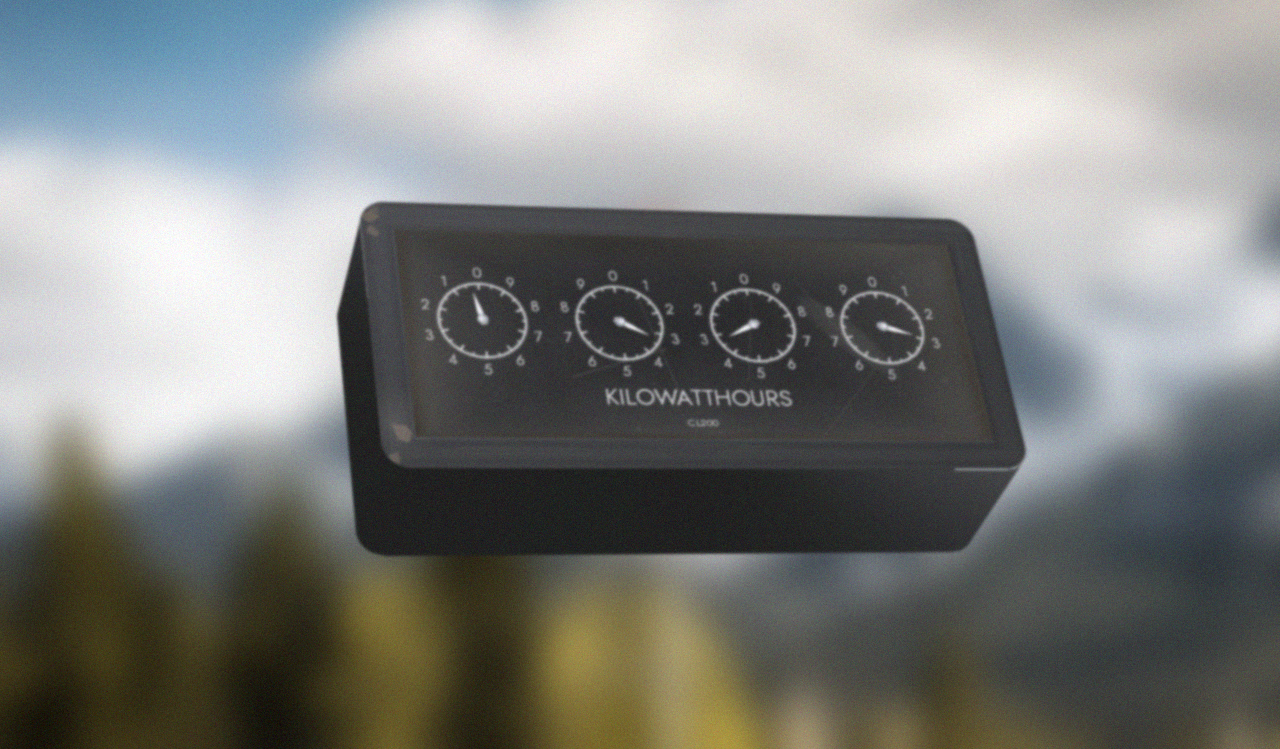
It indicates 333,kWh
